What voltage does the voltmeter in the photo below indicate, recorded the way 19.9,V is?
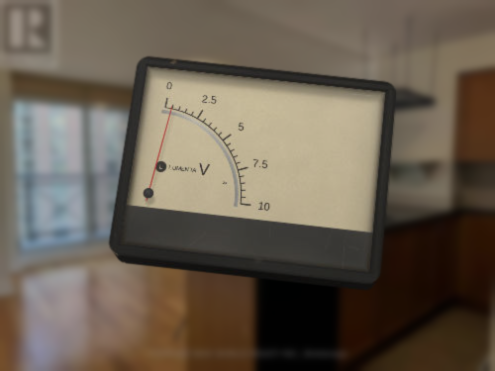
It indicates 0.5,V
